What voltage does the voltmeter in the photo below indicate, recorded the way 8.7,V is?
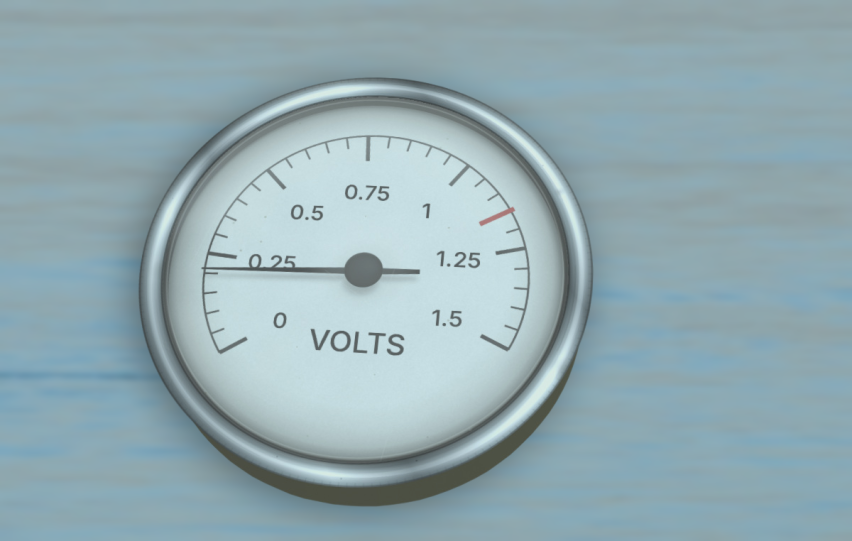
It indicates 0.2,V
